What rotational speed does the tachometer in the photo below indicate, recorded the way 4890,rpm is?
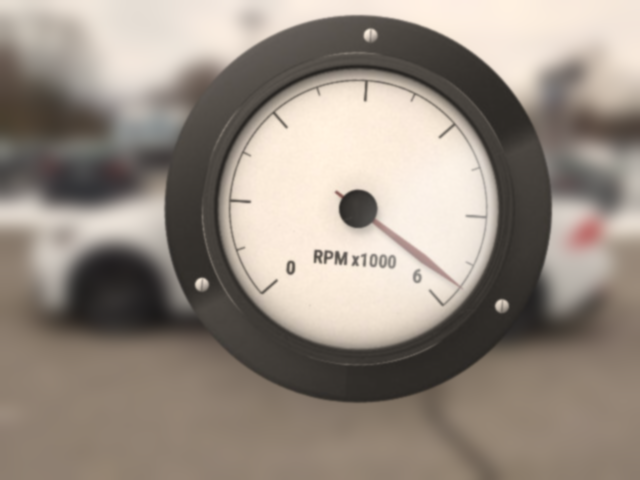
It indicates 5750,rpm
